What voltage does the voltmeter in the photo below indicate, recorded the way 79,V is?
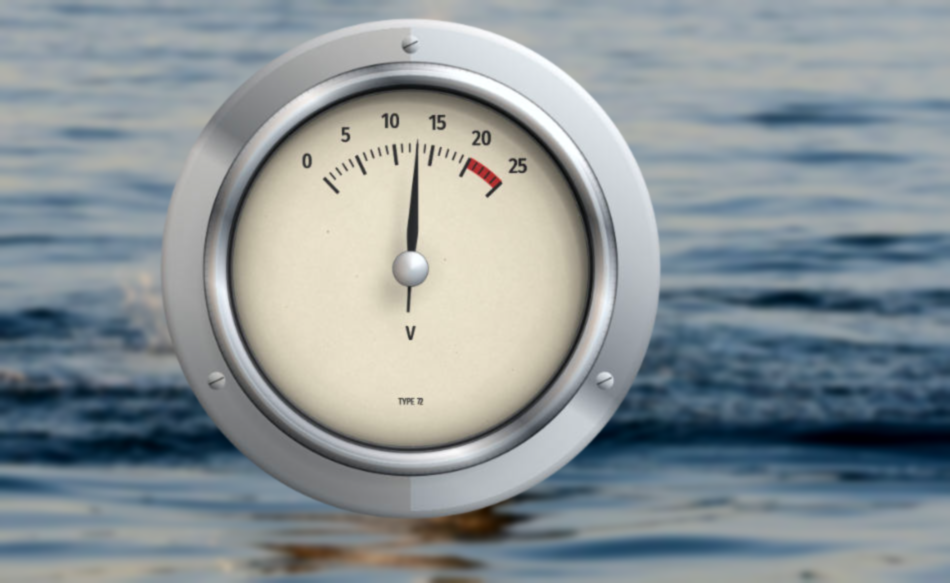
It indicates 13,V
